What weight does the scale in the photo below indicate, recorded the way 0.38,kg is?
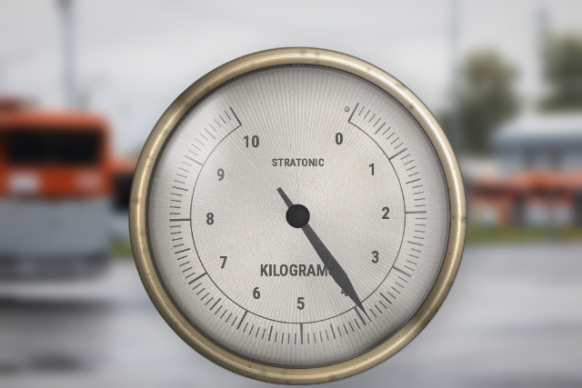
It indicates 3.9,kg
